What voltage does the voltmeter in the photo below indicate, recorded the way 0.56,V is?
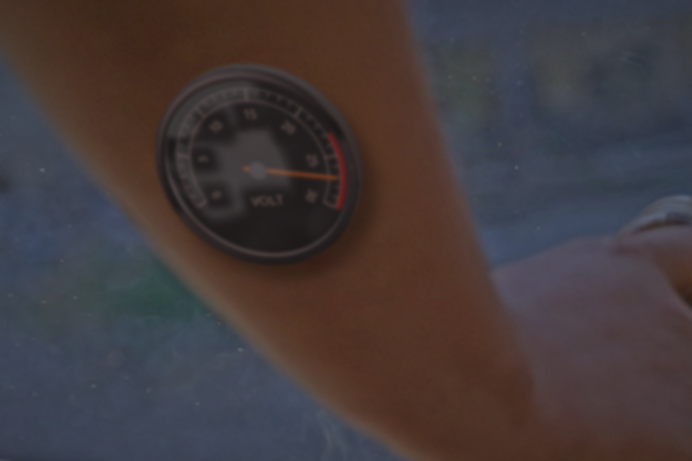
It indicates 27,V
